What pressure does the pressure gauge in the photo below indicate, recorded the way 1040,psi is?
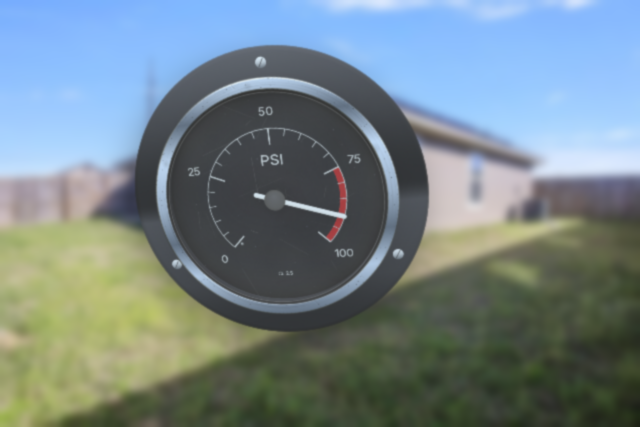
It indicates 90,psi
